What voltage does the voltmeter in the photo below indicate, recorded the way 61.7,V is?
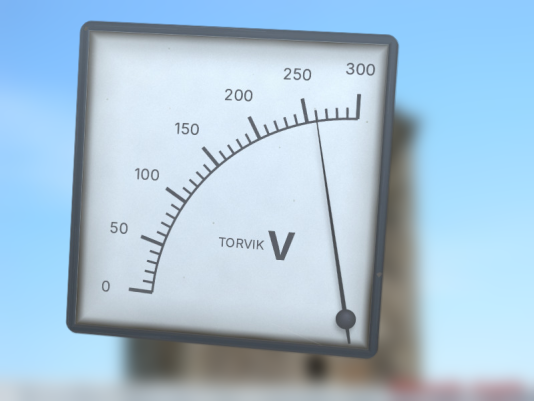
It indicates 260,V
